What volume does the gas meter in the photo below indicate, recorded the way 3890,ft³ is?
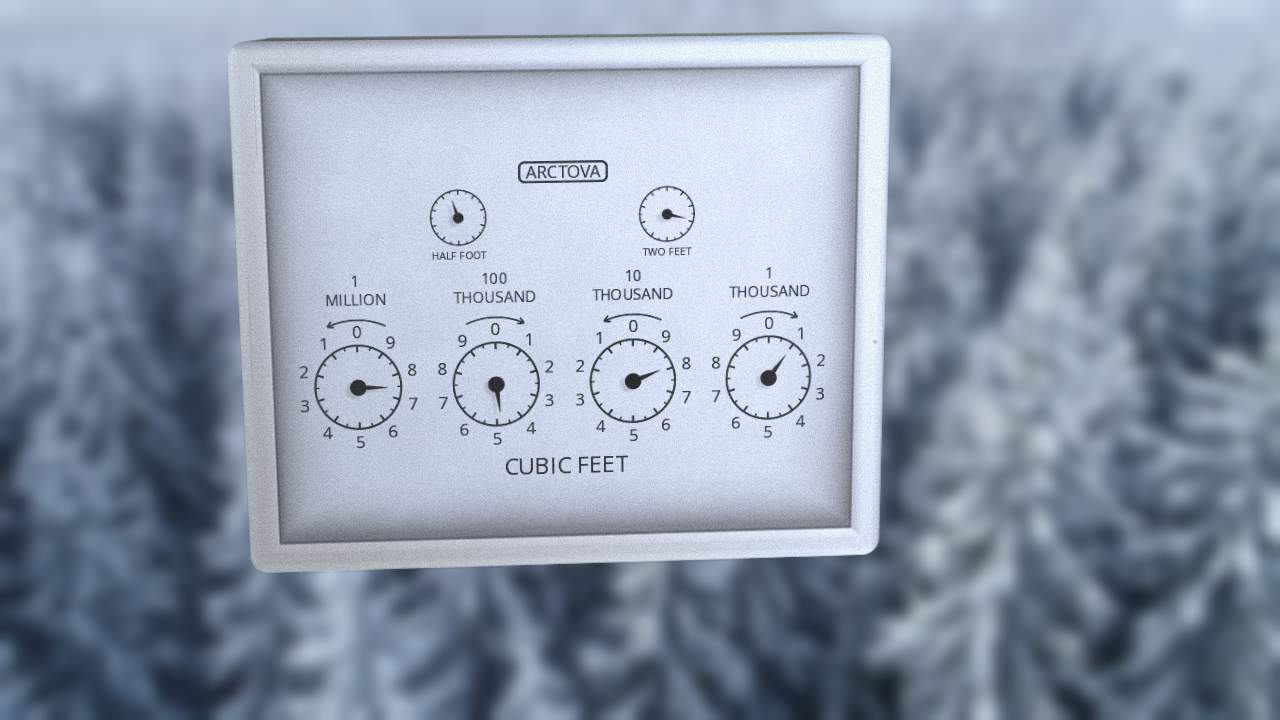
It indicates 748100,ft³
